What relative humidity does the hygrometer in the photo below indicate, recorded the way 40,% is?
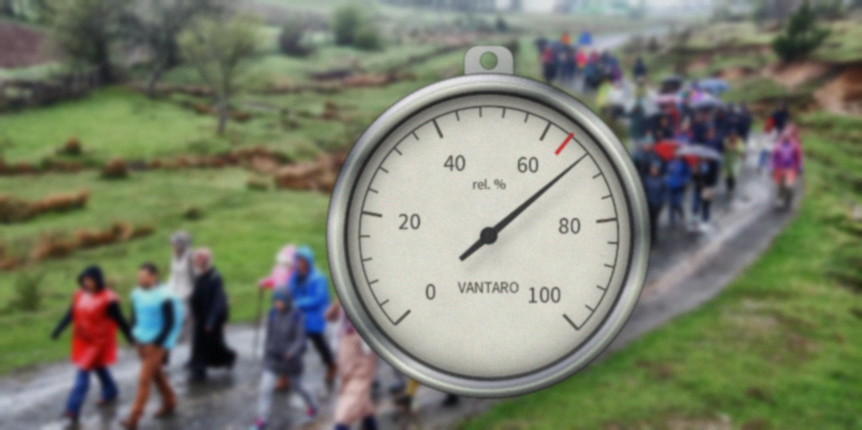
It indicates 68,%
